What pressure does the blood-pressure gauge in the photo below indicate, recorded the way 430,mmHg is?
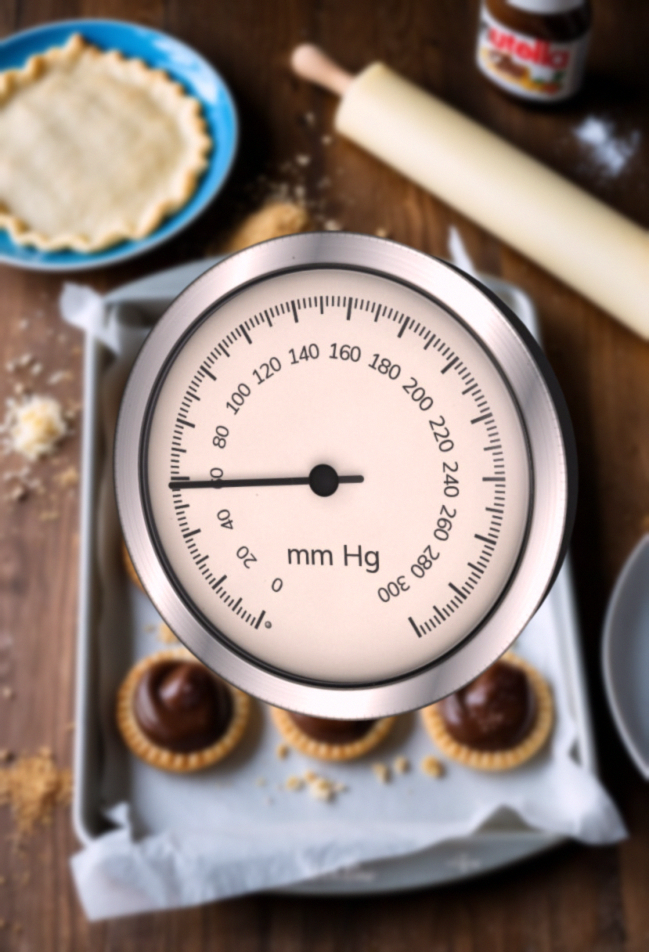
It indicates 58,mmHg
